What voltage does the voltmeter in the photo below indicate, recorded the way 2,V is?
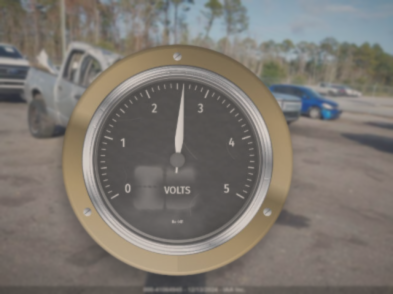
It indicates 2.6,V
